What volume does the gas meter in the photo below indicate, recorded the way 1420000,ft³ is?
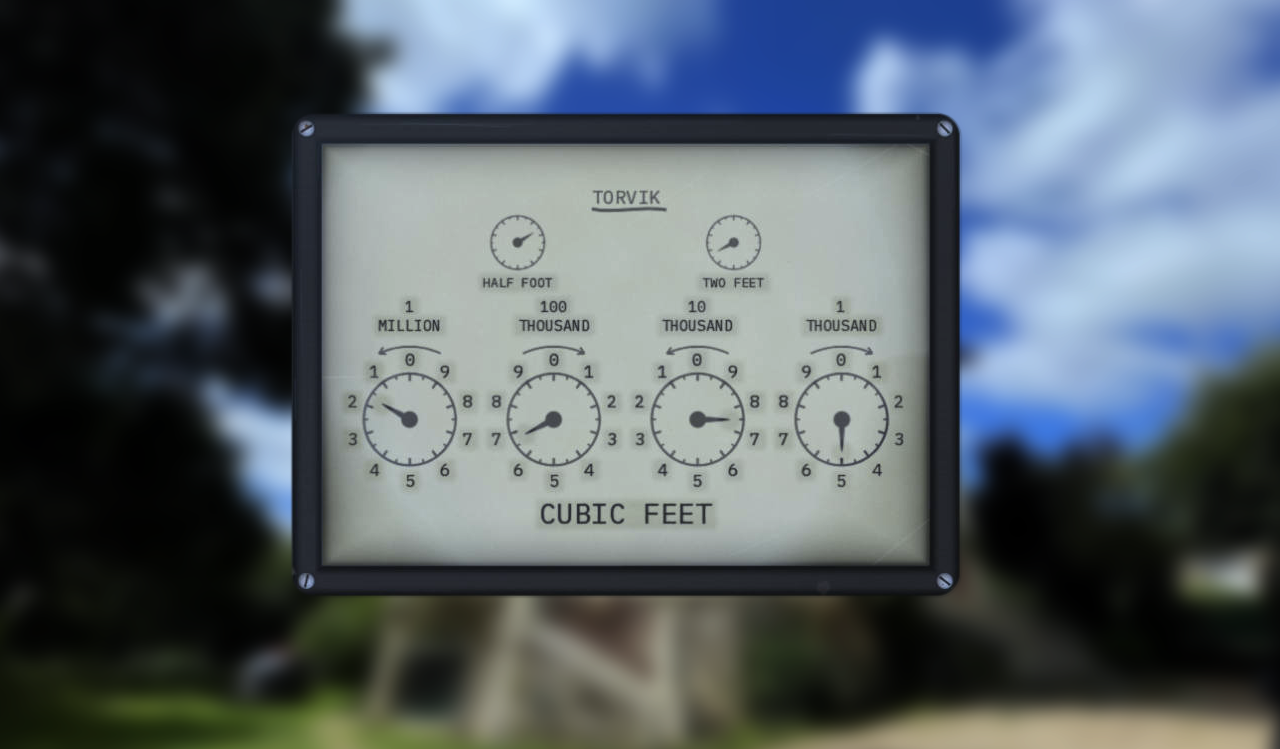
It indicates 167500,ft³
